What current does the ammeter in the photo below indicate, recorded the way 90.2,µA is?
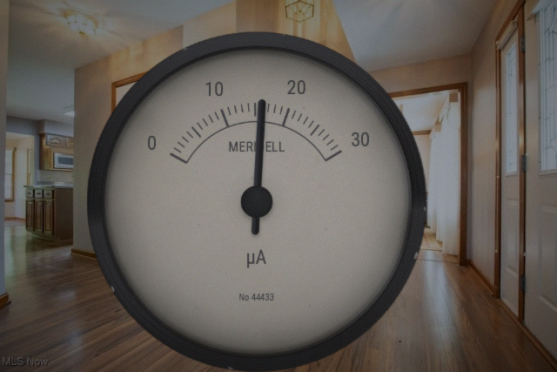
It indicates 16,µA
